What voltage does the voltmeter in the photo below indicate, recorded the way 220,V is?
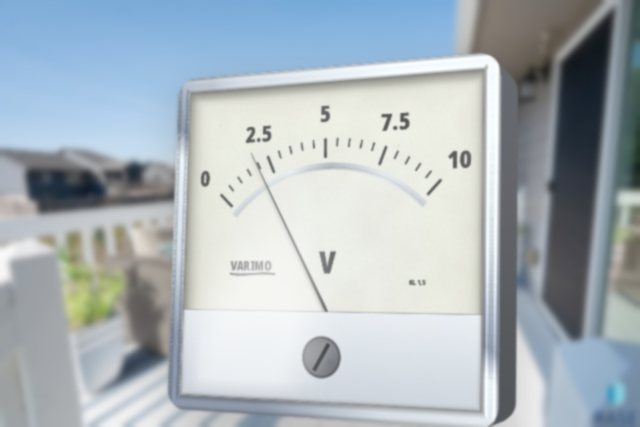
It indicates 2,V
